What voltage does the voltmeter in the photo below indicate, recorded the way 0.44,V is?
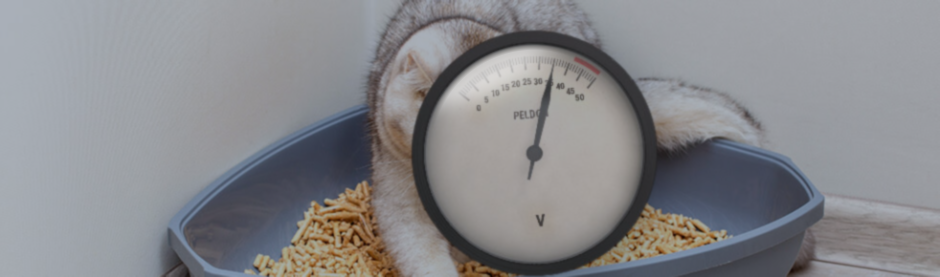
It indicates 35,V
